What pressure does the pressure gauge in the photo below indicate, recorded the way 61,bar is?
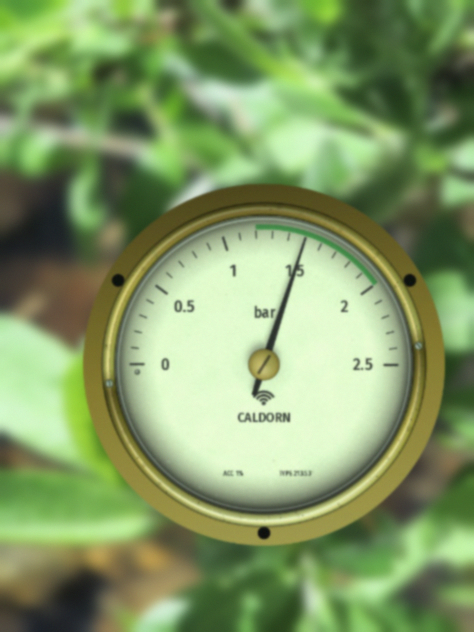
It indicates 1.5,bar
